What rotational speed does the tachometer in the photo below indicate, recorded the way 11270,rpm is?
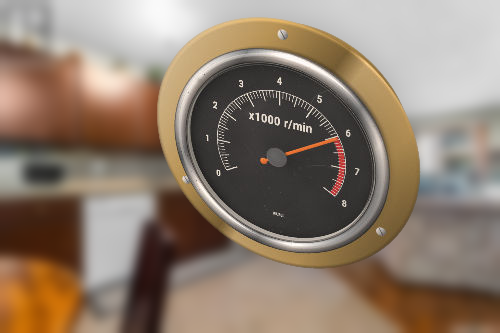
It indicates 6000,rpm
